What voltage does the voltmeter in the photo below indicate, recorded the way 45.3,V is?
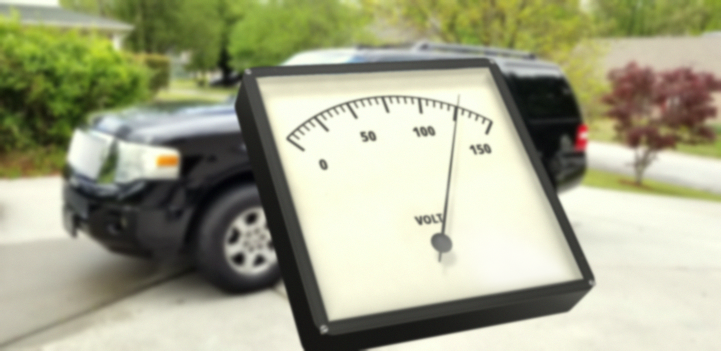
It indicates 125,V
